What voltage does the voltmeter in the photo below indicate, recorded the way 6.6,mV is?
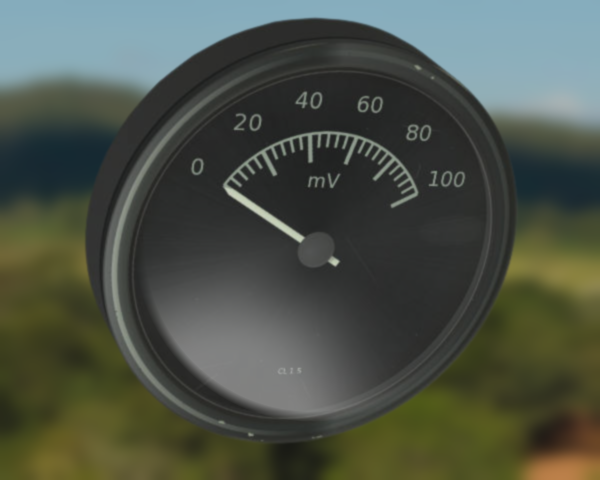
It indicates 0,mV
